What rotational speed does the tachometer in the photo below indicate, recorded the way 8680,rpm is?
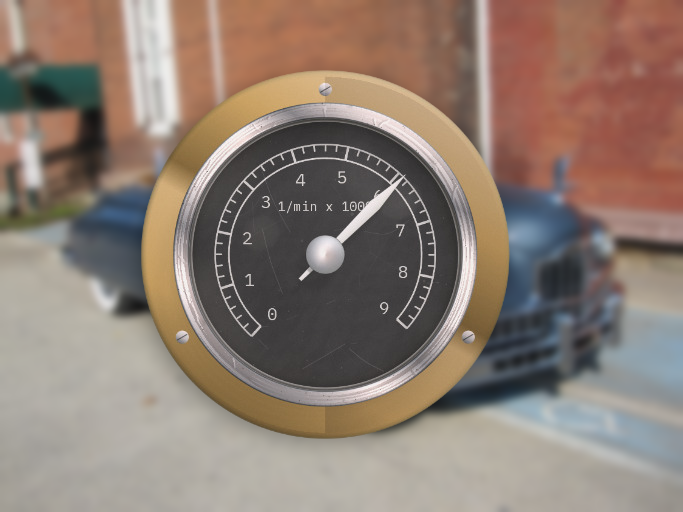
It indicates 6100,rpm
